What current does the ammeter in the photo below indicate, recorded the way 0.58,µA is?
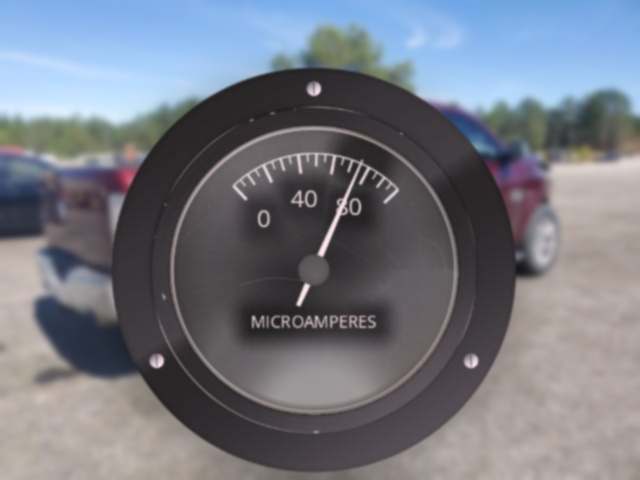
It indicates 75,µA
